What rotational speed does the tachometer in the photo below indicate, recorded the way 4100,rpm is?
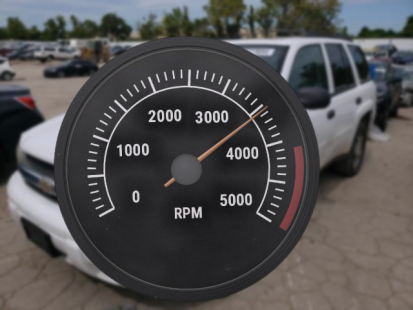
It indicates 3550,rpm
